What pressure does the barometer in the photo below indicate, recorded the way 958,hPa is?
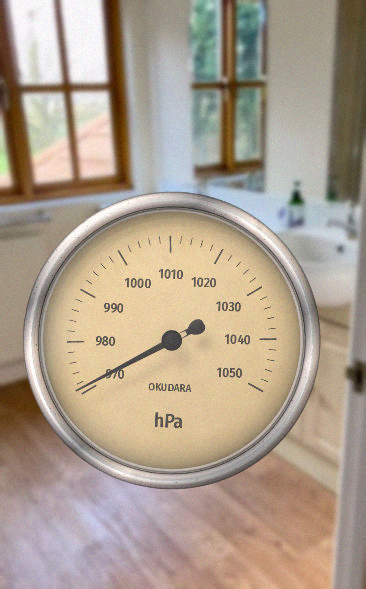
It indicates 971,hPa
